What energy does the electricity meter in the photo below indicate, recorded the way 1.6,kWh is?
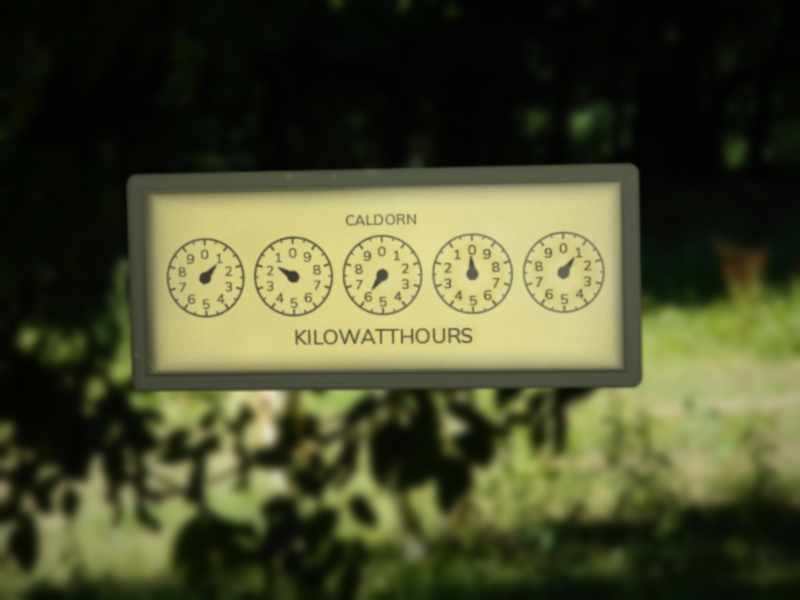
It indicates 11601,kWh
